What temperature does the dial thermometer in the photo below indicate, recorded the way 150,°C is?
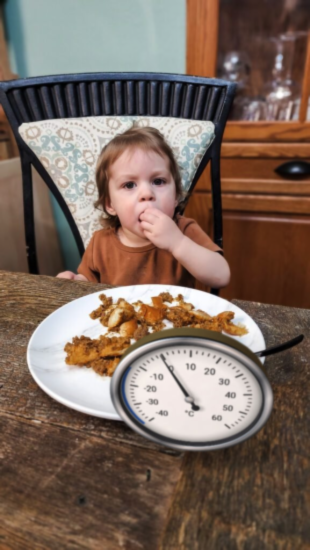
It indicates 0,°C
